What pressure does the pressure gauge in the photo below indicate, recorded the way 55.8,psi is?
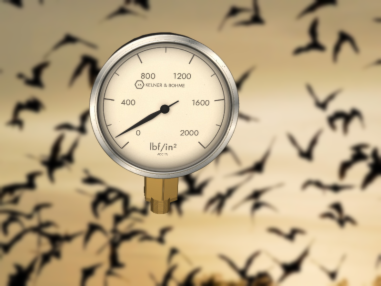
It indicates 100,psi
